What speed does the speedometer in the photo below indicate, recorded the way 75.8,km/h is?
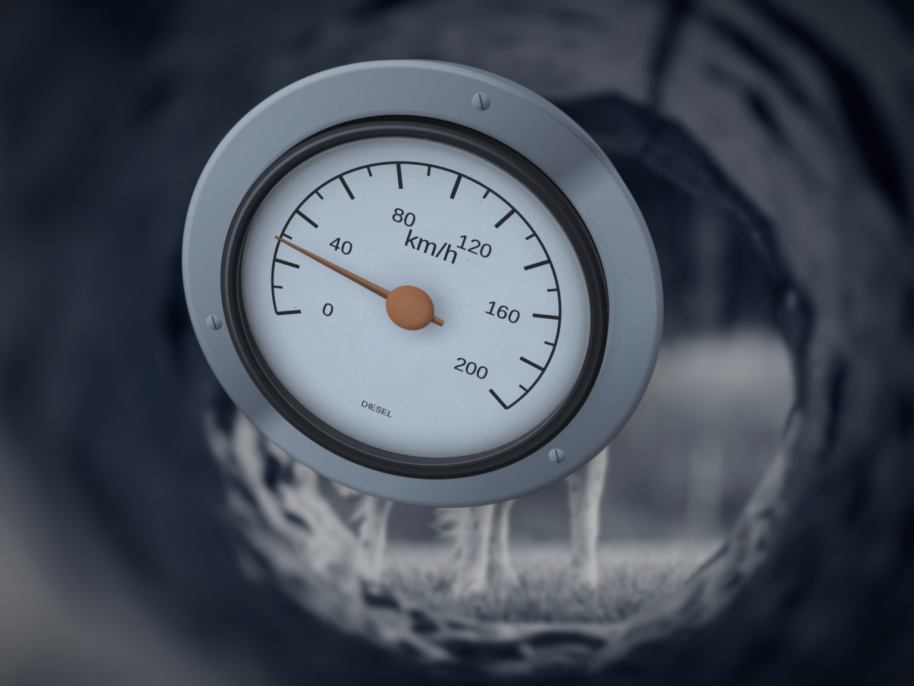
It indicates 30,km/h
